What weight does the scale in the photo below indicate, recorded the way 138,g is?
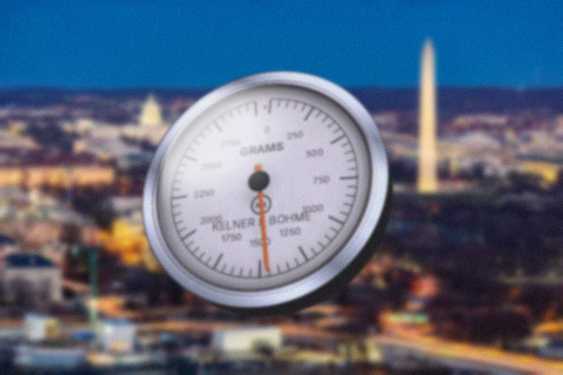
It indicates 1450,g
